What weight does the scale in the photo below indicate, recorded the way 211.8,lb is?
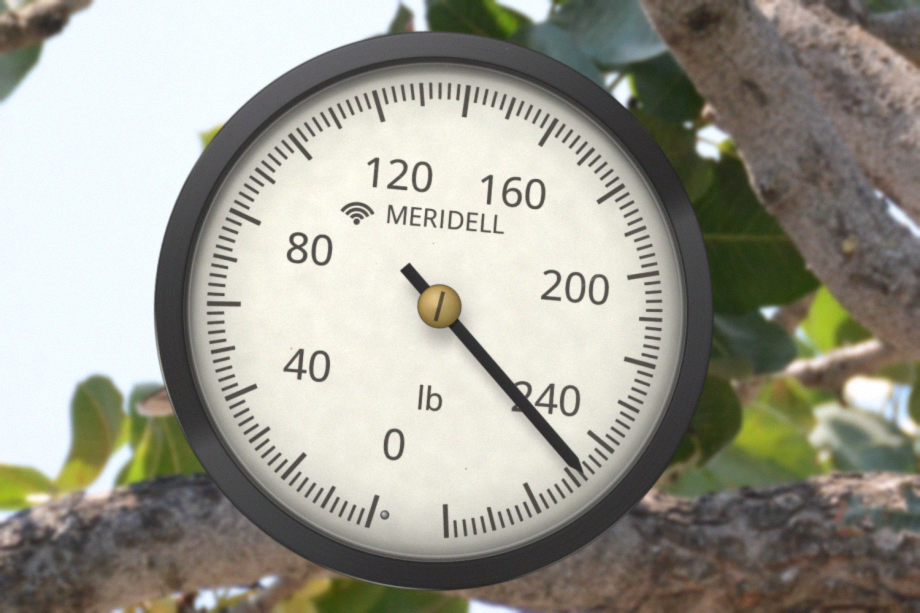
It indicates 248,lb
